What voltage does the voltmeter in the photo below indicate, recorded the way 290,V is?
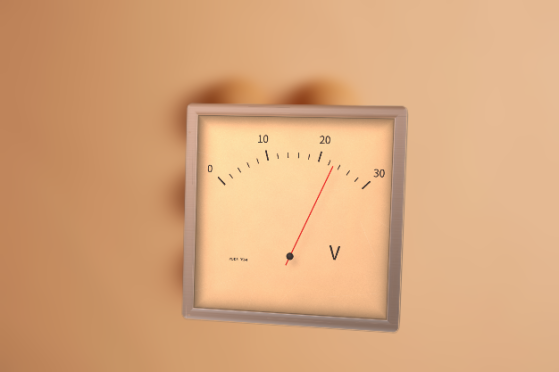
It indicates 23,V
